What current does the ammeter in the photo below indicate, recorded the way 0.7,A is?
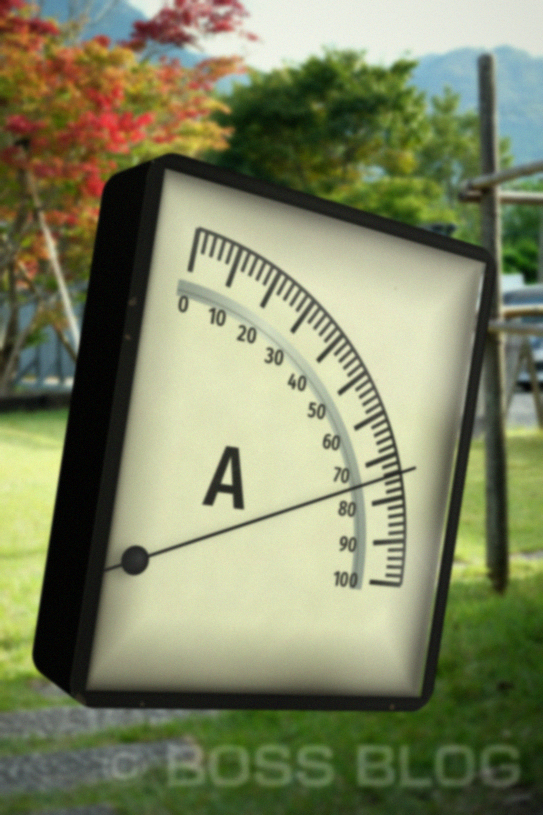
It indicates 74,A
